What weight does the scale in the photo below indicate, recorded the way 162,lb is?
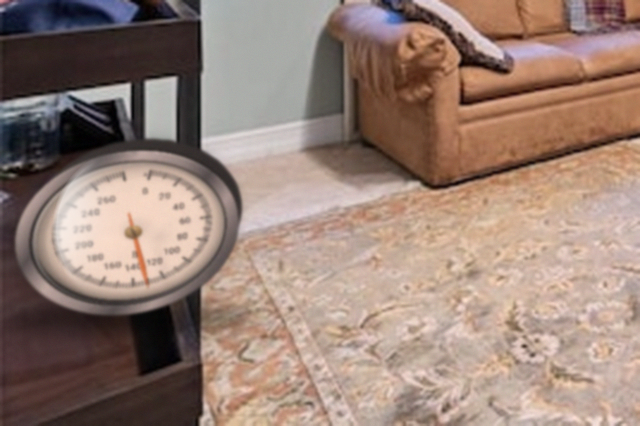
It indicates 130,lb
